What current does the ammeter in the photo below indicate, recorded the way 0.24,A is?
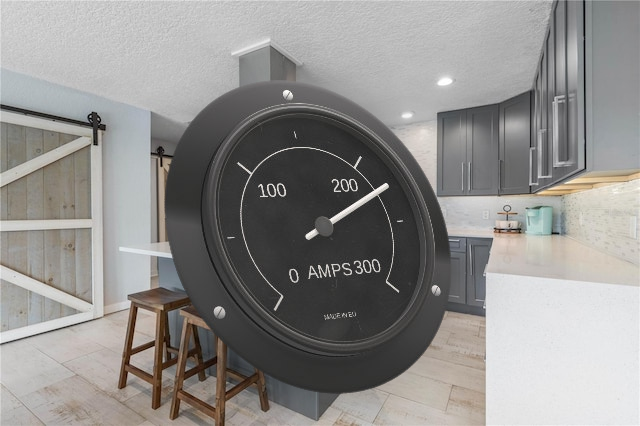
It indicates 225,A
